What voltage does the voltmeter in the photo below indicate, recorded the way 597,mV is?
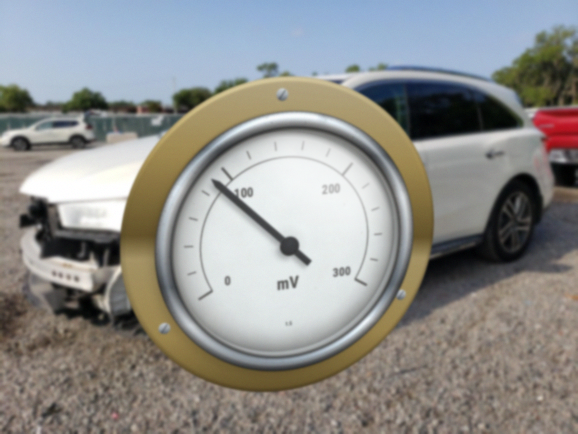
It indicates 90,mV
